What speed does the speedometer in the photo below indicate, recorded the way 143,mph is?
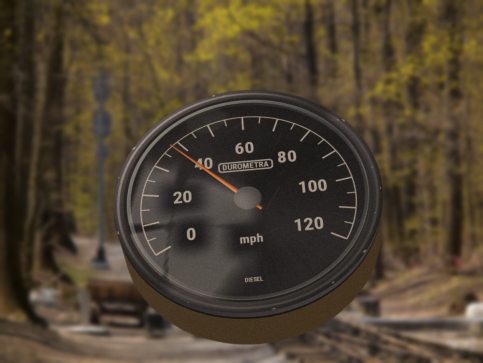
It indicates 37.5,mph
